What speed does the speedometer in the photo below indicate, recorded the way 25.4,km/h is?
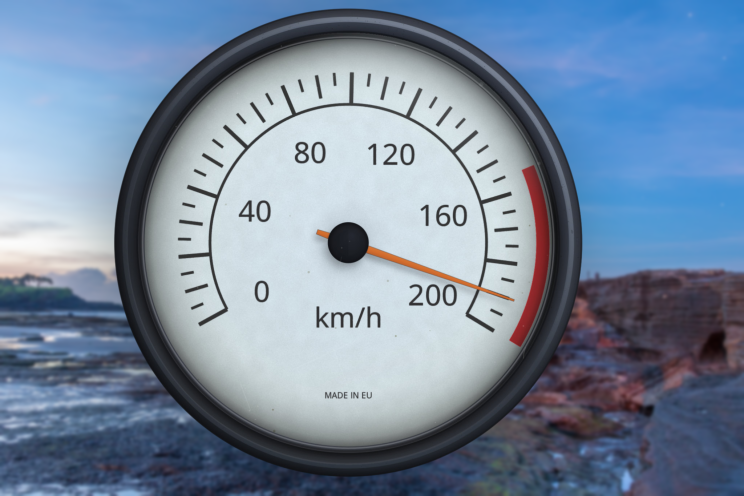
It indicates 190,km/h
